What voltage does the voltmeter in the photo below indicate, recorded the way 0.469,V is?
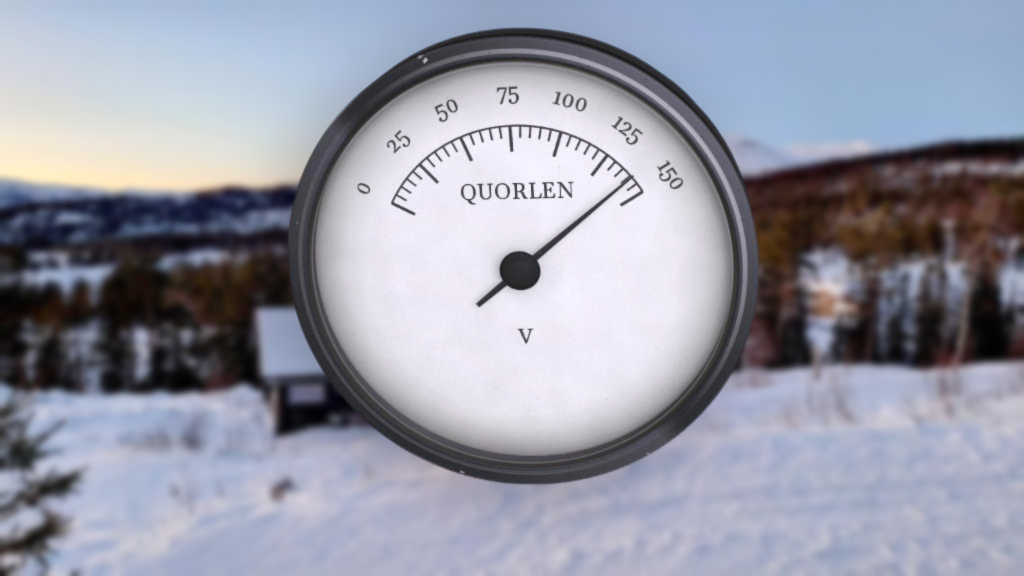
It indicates 140,V
